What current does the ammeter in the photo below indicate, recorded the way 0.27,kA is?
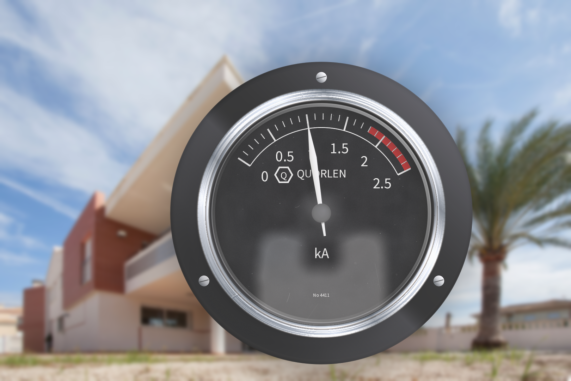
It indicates 1,kA
